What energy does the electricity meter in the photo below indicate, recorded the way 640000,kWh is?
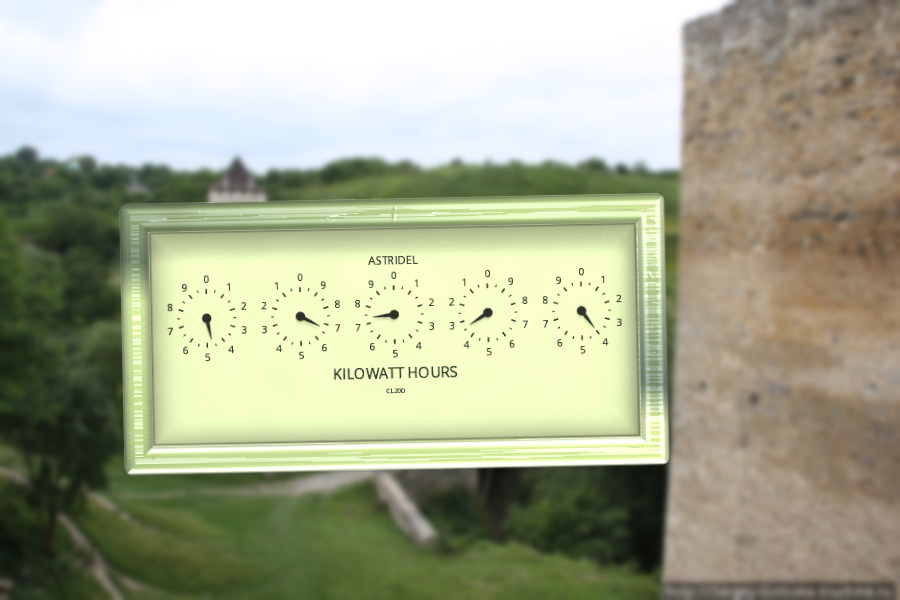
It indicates 46734,kWh
